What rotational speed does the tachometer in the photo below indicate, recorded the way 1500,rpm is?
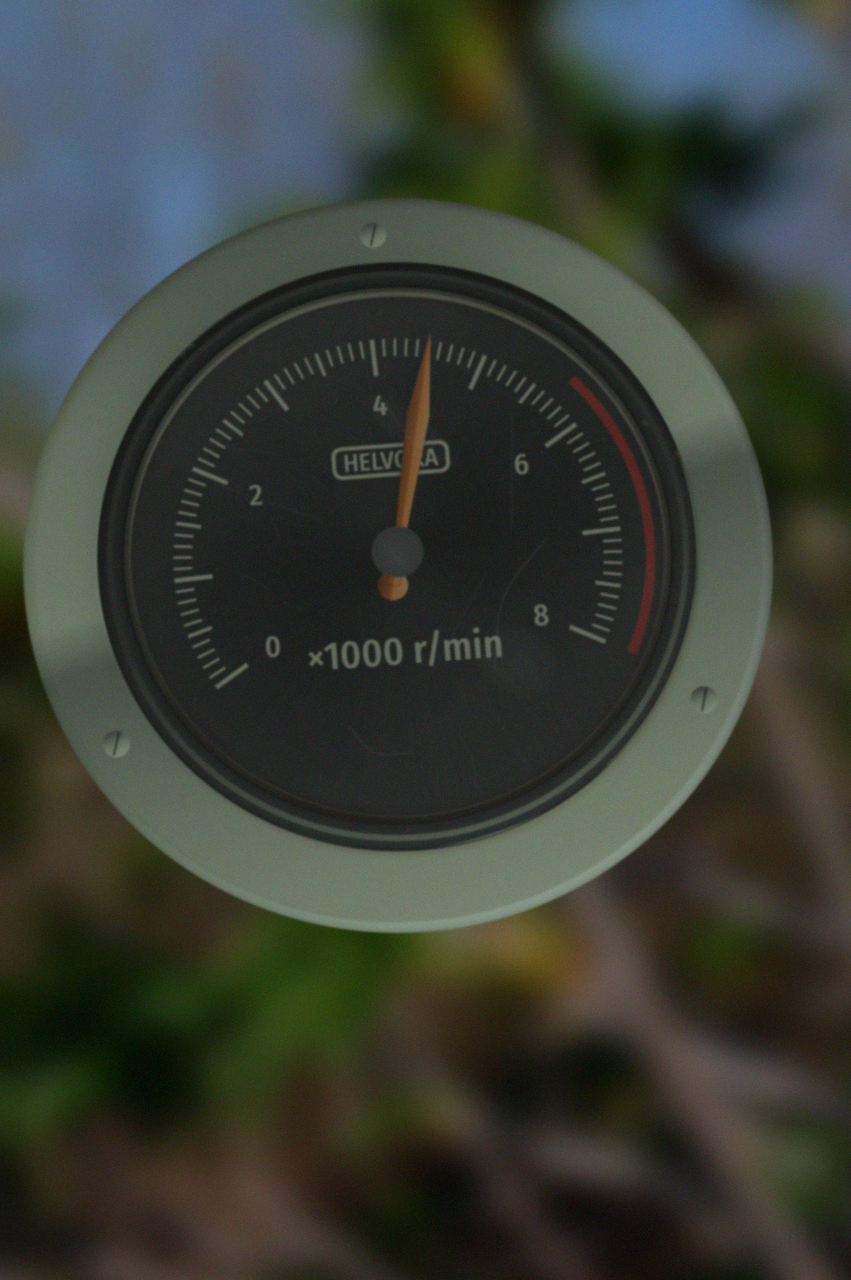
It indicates 4500,rpm
